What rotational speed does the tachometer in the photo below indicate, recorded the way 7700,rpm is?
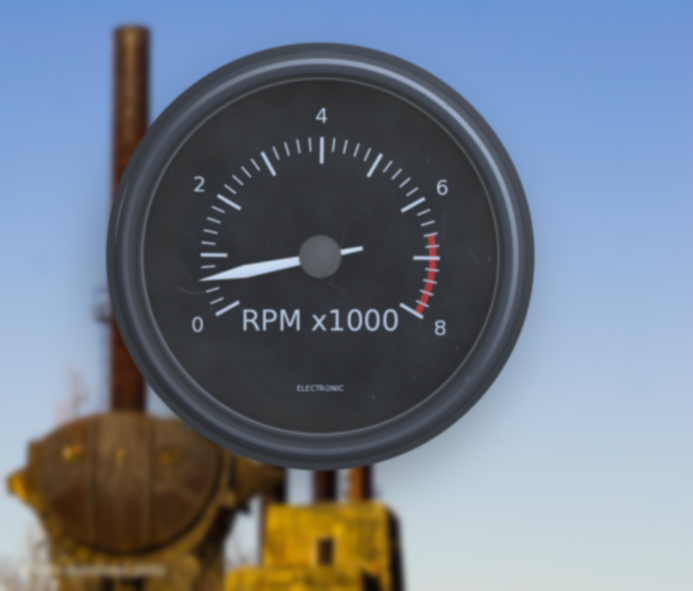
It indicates 600,rpm
